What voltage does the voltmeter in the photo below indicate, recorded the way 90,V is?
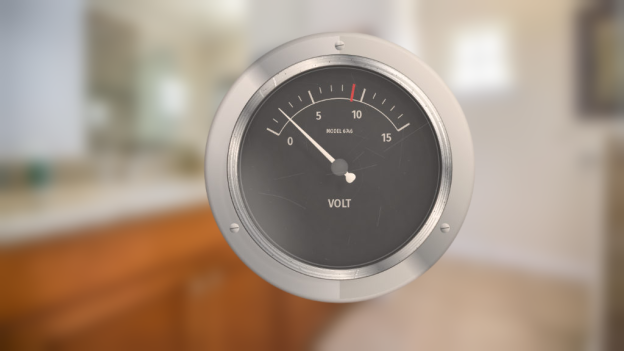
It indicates 2,V
